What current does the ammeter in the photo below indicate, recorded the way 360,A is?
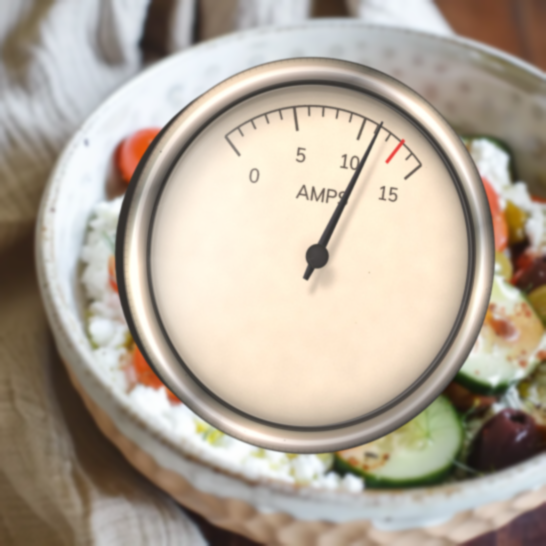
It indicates 11,A
